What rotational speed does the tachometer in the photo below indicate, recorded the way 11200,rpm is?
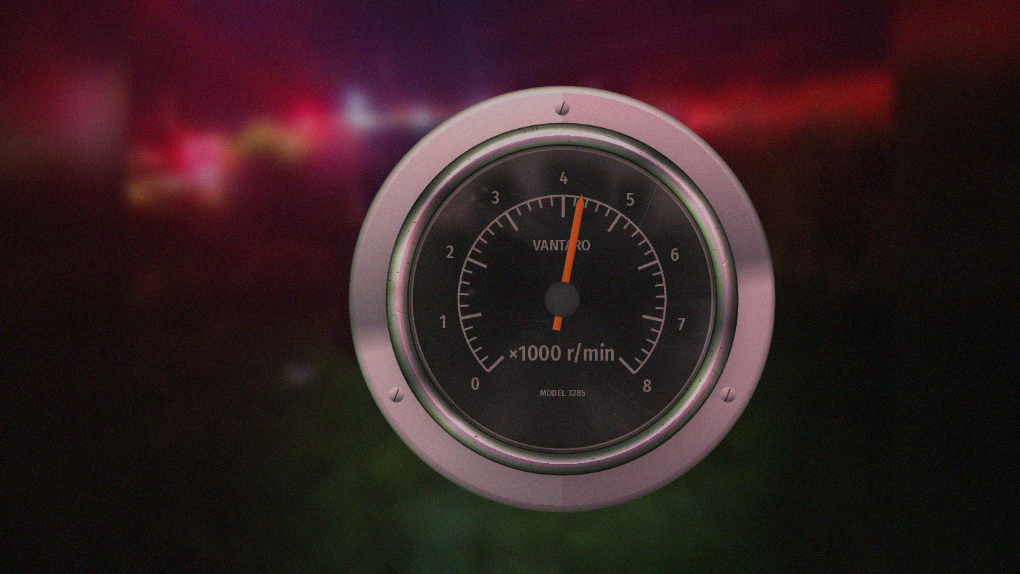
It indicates 4300,rpm
